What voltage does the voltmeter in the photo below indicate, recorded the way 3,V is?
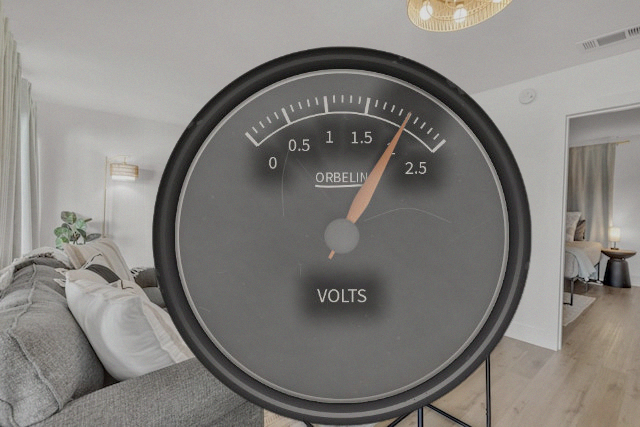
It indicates 2,V
